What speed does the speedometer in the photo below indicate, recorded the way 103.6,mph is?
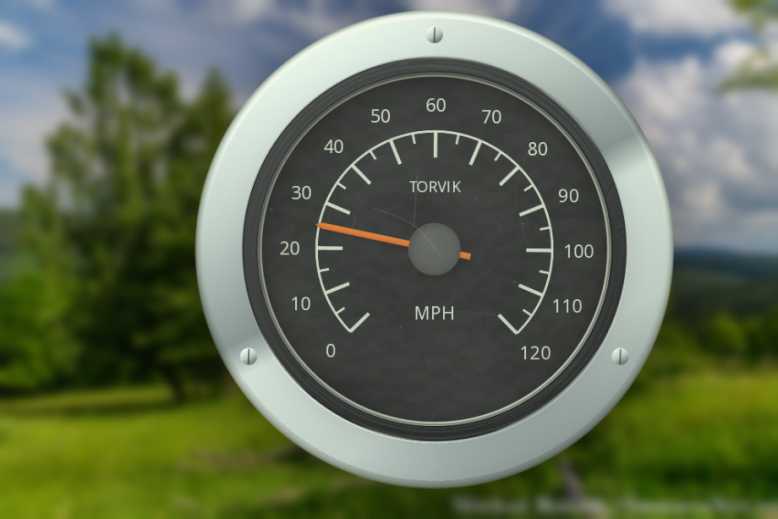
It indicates 25,mph
